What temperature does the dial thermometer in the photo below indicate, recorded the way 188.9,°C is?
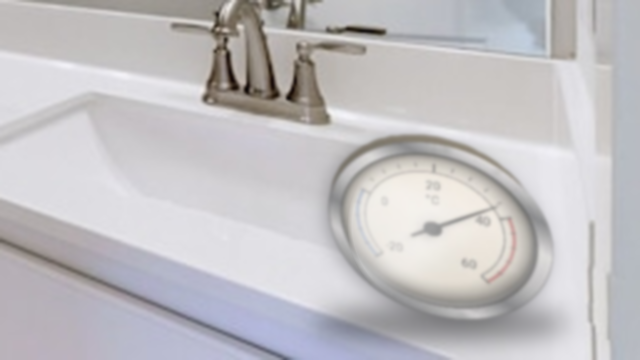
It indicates 36,°C
